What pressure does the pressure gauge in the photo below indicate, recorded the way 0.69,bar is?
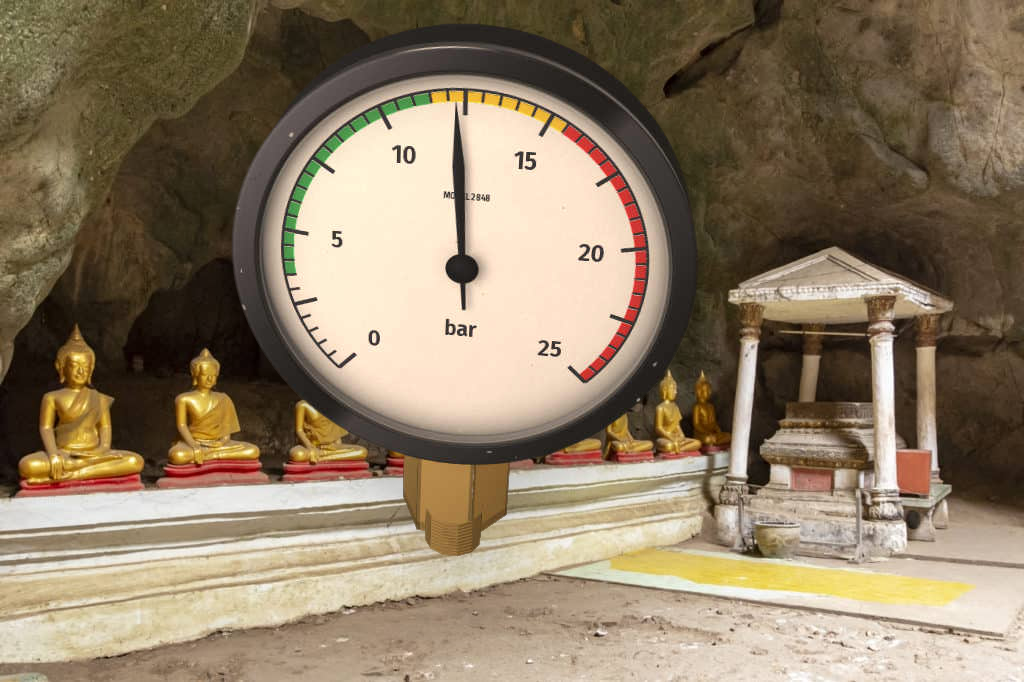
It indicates 12.25,bar
